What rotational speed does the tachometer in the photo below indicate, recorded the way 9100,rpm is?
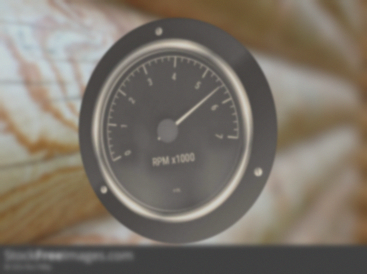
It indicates 5600,rpm
